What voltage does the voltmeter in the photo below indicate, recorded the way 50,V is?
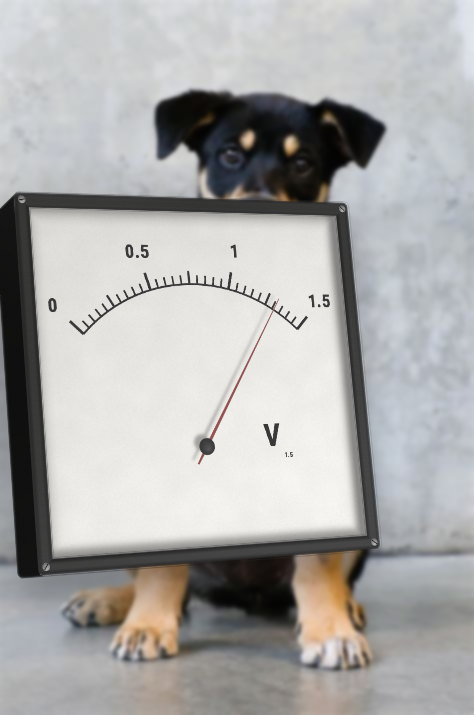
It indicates 1.3,V
